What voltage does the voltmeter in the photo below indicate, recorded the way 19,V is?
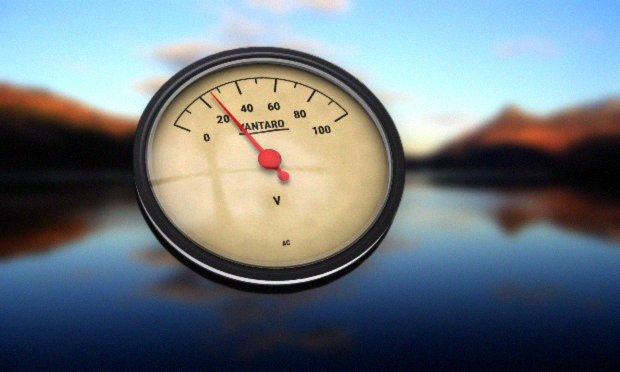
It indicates 25,V
